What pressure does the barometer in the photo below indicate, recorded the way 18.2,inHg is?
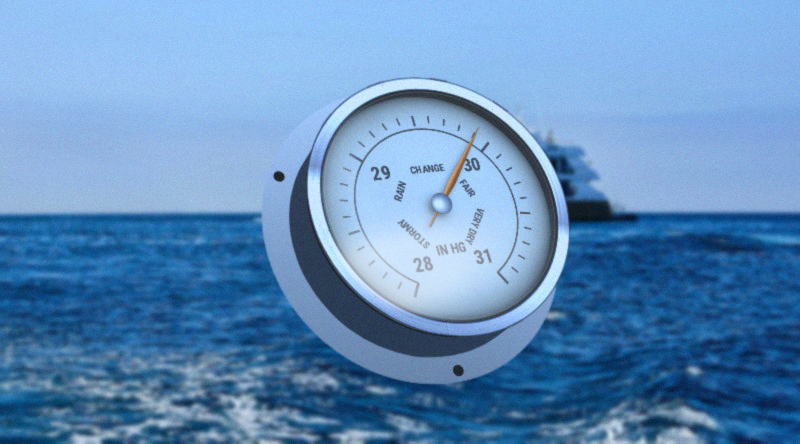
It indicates 29.9,inHg
